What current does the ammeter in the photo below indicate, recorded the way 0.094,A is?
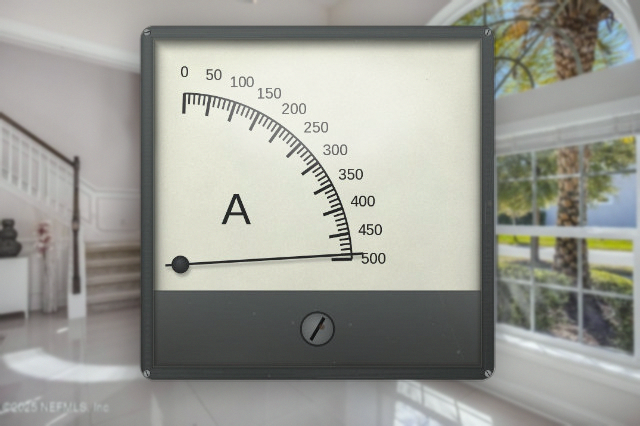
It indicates 490,A
